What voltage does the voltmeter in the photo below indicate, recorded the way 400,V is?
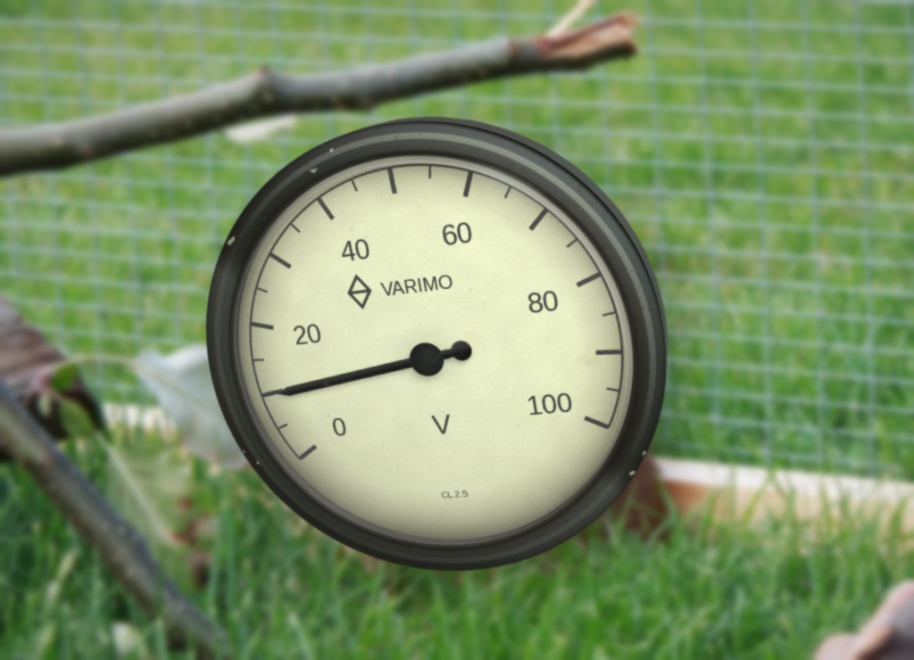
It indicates 10,V
